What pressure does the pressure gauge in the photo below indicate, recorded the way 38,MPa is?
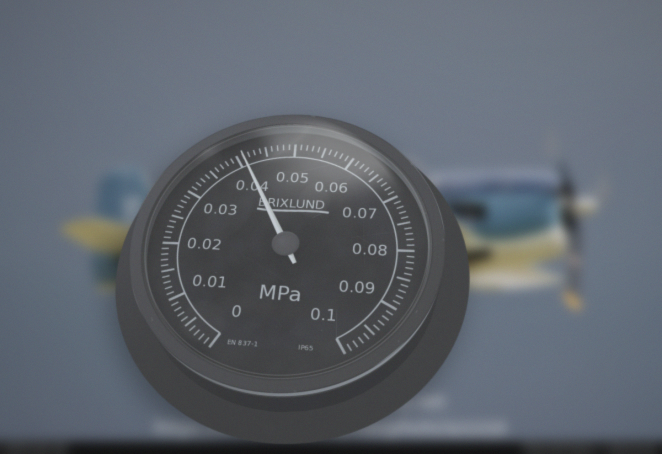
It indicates 0.041,MPa
